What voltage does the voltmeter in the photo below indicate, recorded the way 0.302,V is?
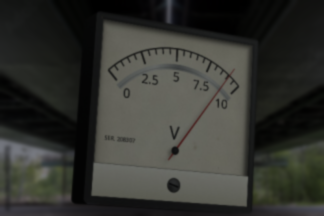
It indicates 9,V
